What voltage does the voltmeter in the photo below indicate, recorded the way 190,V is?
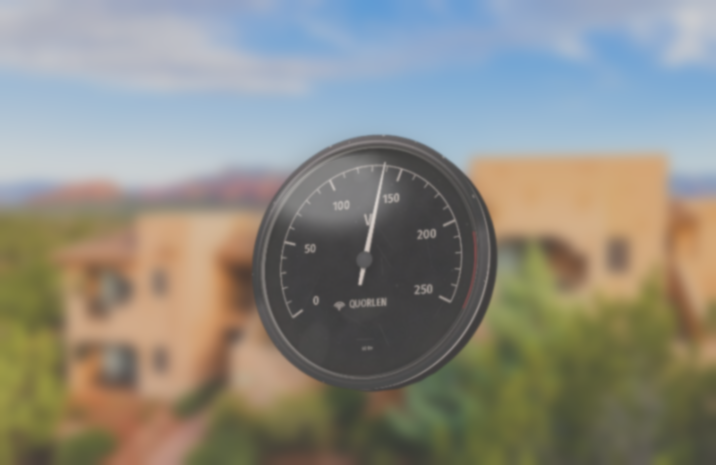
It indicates 140,V
